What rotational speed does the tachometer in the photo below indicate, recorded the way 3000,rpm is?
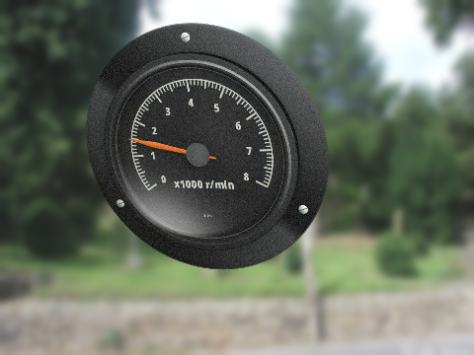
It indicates 1500,rpm
